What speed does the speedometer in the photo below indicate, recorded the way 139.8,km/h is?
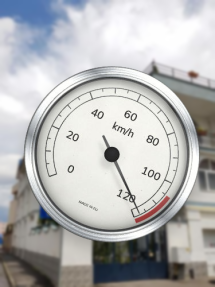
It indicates 117.5,km/h
